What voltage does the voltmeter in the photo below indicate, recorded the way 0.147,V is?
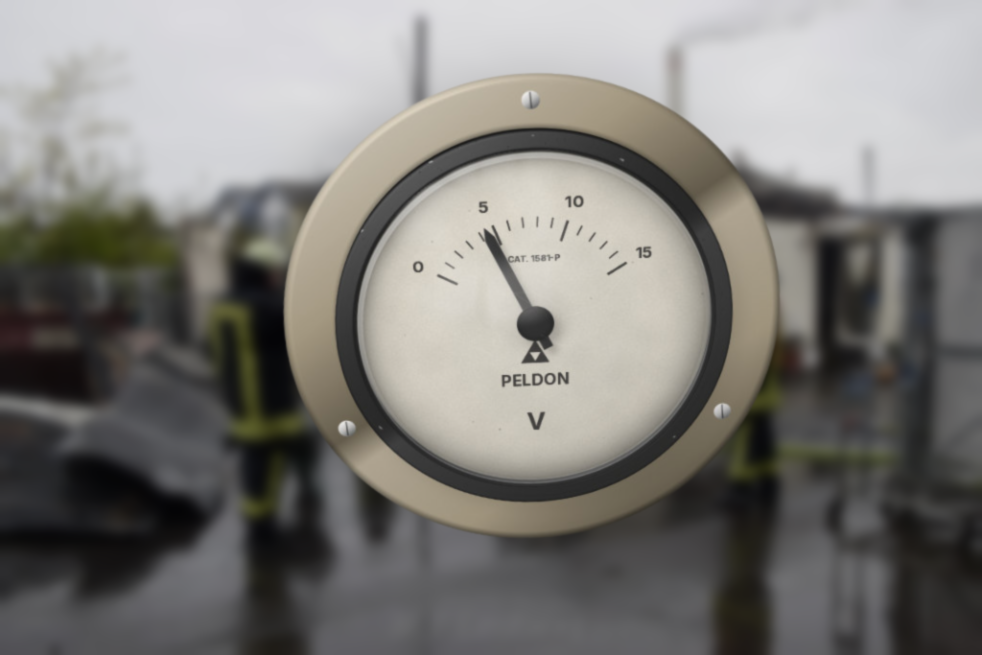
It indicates 4.5,V
